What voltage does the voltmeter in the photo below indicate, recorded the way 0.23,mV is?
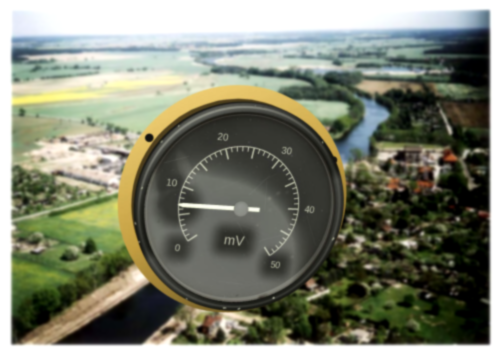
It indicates 7,mV
